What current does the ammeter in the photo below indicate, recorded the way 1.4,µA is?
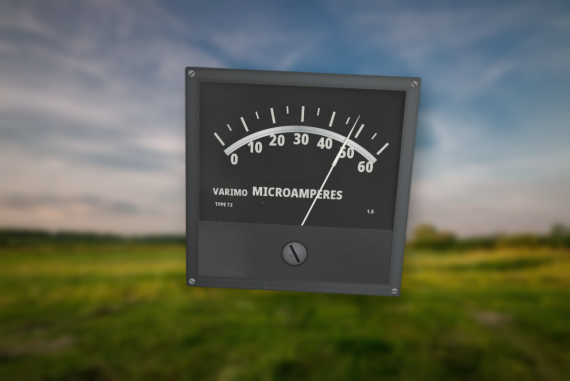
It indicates 47.5,µA
